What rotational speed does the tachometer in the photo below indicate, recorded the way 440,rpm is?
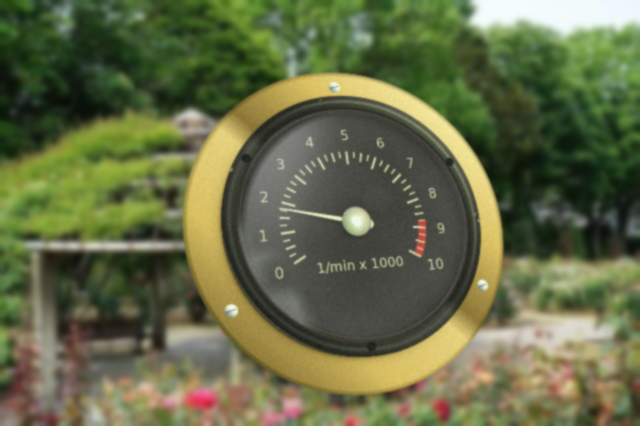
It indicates 1750,rpm
